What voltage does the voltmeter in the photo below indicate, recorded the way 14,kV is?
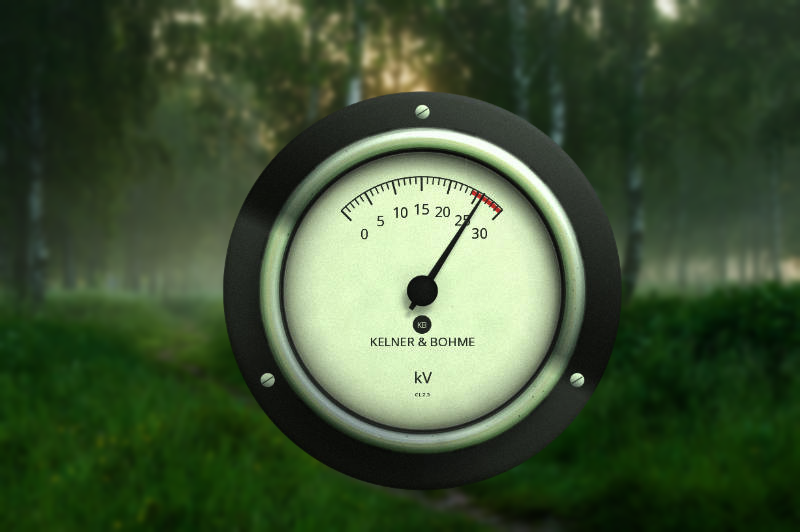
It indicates 26,kV
